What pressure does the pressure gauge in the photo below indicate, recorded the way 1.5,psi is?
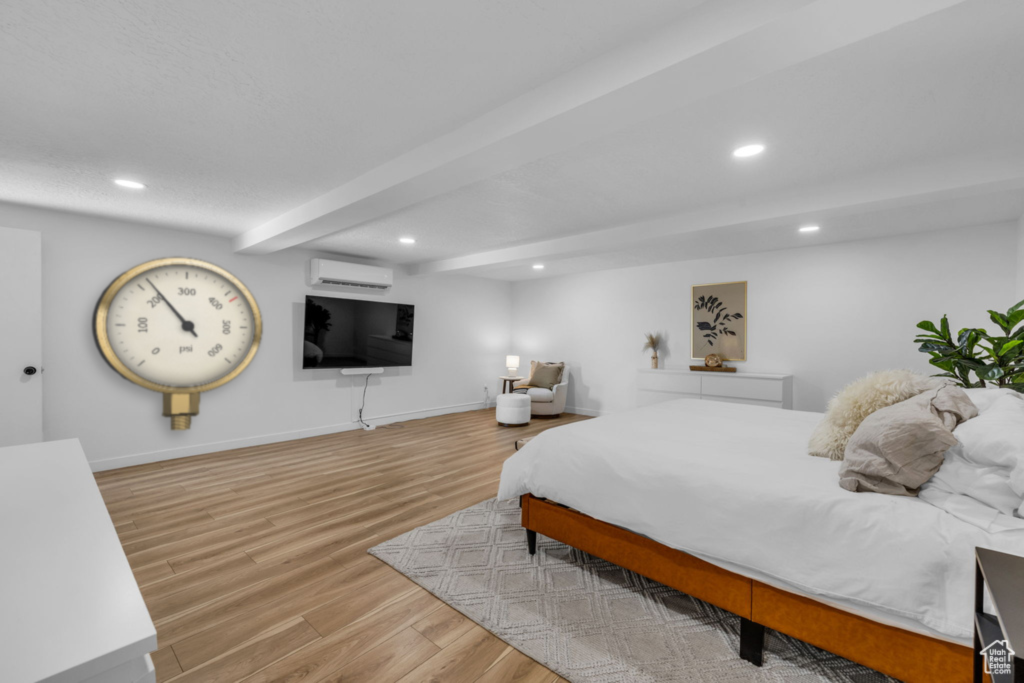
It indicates 220,psi
